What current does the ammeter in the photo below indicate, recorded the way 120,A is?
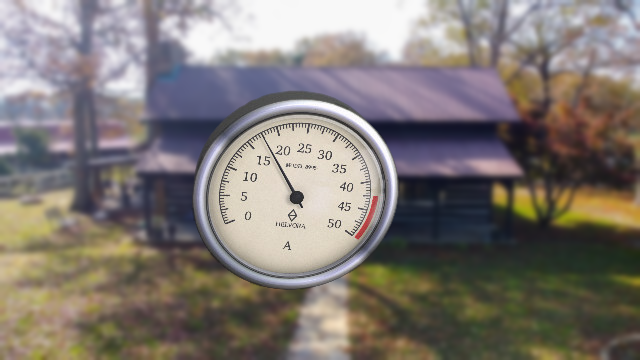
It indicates 17.5,A
